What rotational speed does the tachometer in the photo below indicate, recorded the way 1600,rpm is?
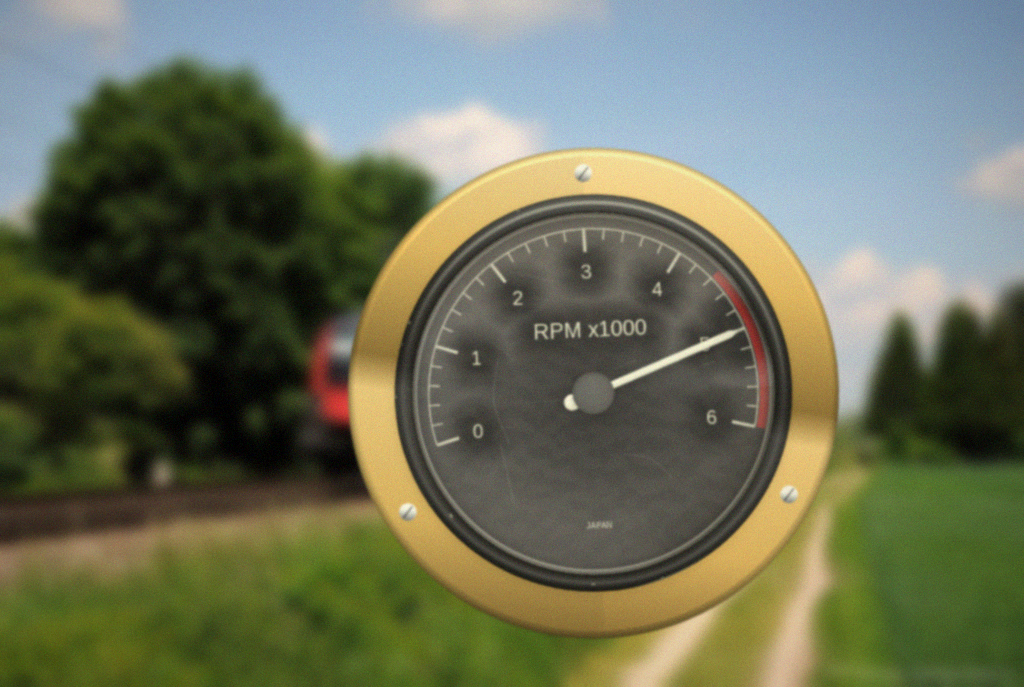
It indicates 5000,rpm
